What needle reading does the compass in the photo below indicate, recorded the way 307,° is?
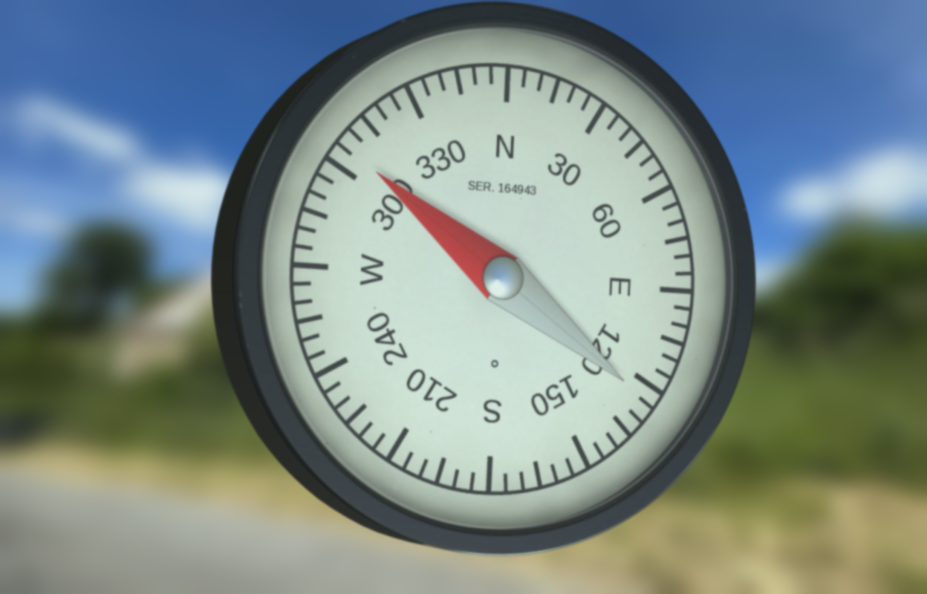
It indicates 305,°
